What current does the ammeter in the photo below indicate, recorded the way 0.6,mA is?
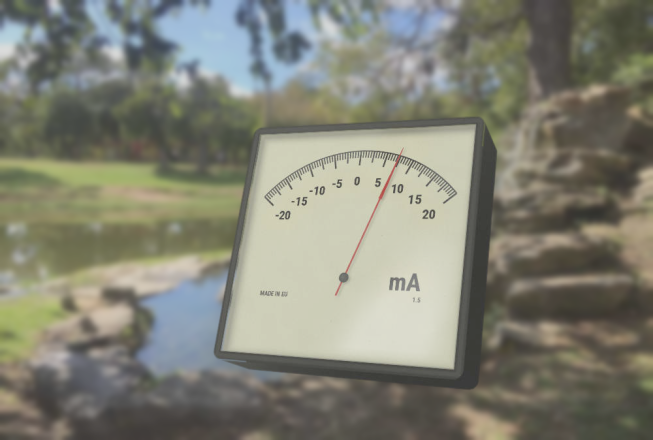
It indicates 7.5,mA
